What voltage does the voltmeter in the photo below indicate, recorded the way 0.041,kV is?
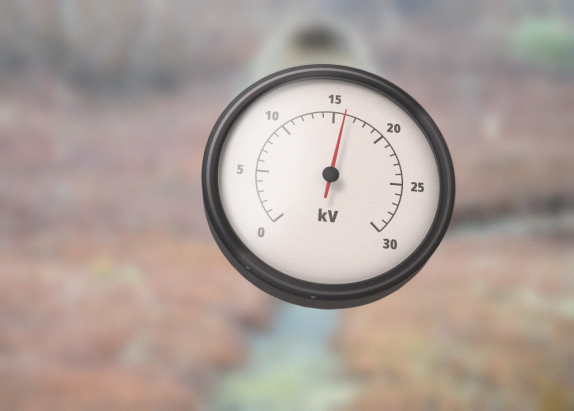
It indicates 16,kV
